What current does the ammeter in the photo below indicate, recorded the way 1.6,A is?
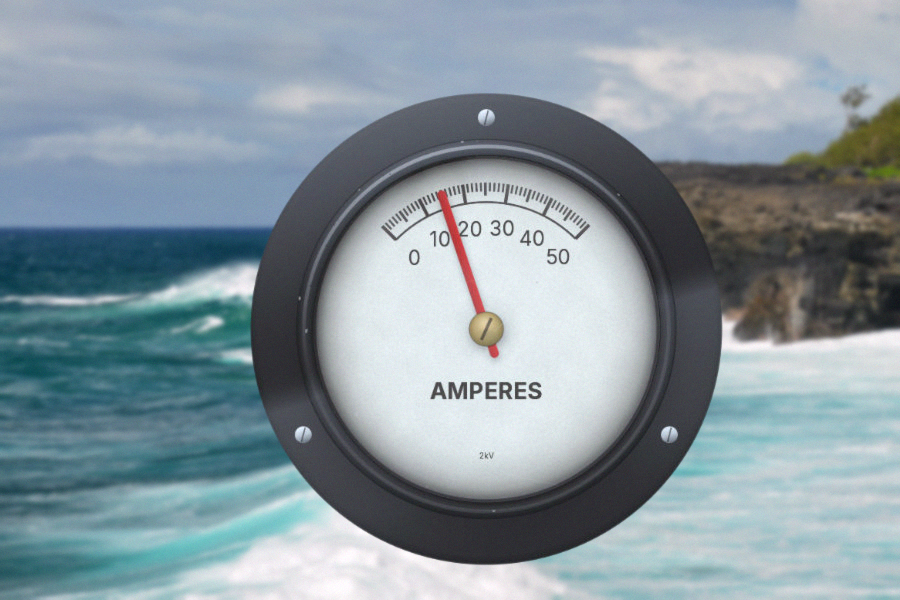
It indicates 15,A
